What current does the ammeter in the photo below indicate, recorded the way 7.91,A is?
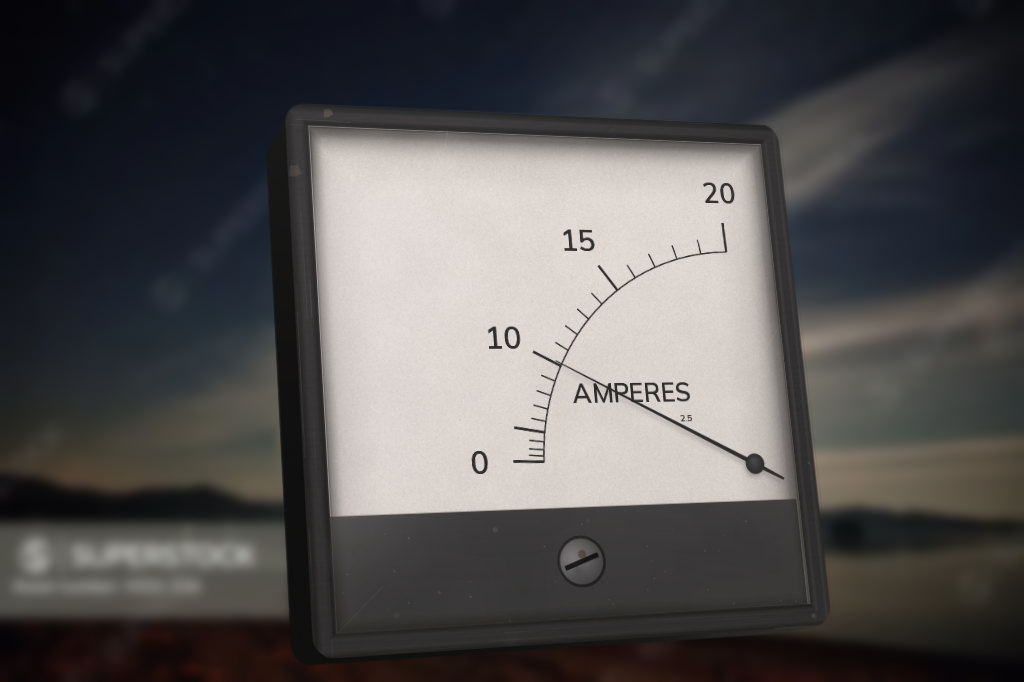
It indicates 10,A
